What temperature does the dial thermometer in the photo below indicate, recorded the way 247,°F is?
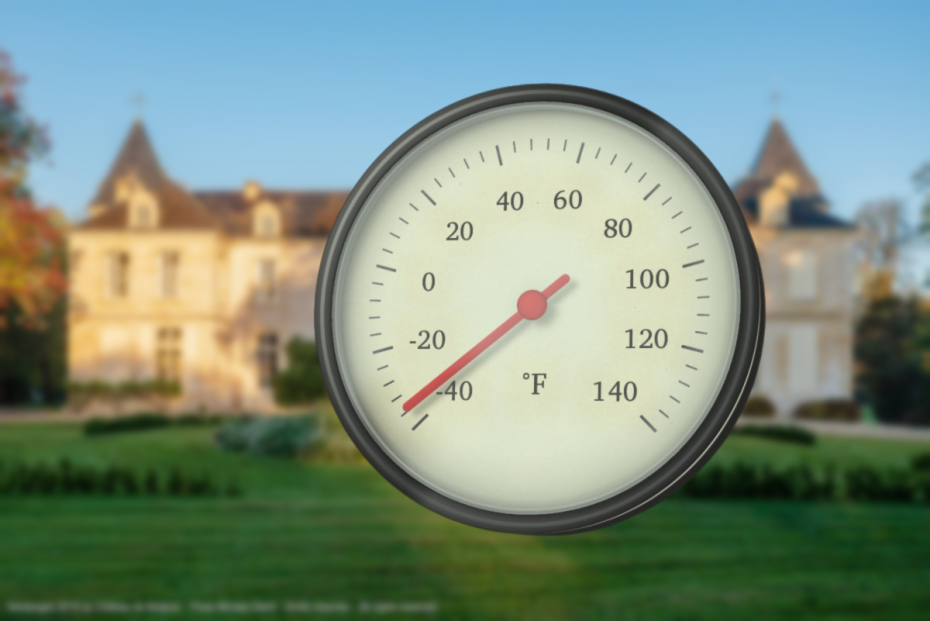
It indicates -36,°F
